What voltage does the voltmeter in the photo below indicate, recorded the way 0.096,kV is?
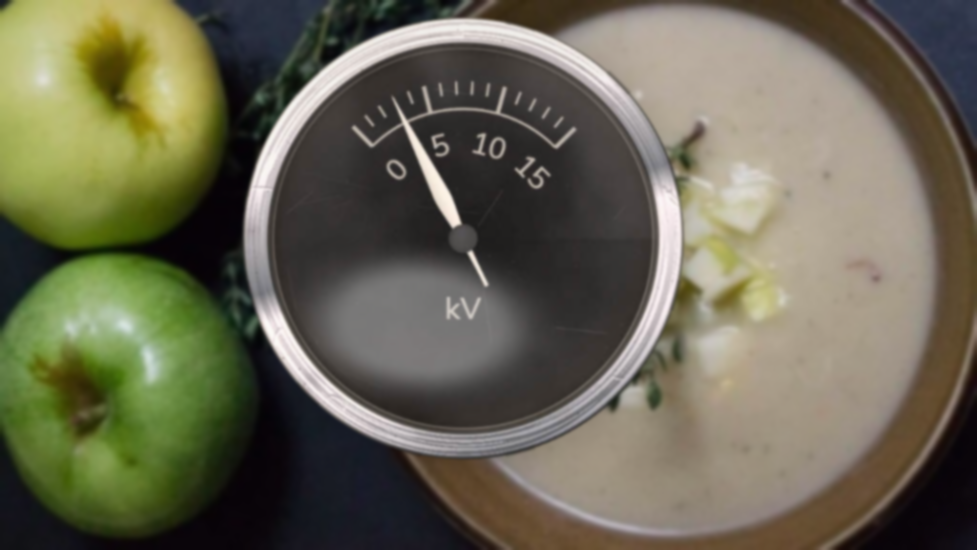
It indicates 3,kV
